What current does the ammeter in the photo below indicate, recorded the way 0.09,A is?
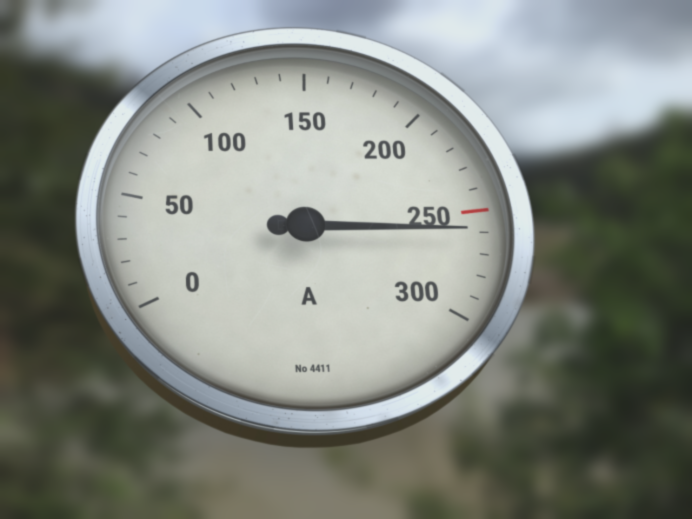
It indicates 260,A
